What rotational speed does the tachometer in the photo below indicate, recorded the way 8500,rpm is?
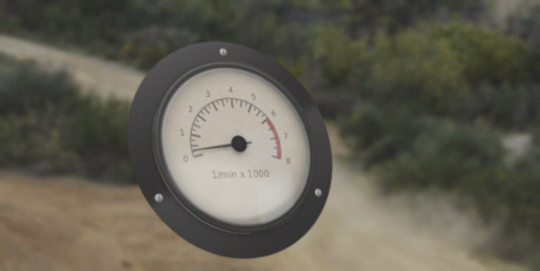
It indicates 250,rpm
